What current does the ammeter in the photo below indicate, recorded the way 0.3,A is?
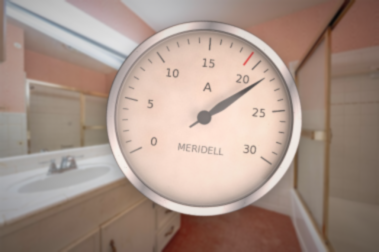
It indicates 21.5,A
